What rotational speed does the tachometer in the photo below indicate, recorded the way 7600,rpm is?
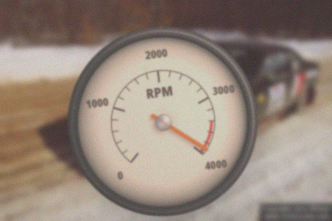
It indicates 3900,rpm
